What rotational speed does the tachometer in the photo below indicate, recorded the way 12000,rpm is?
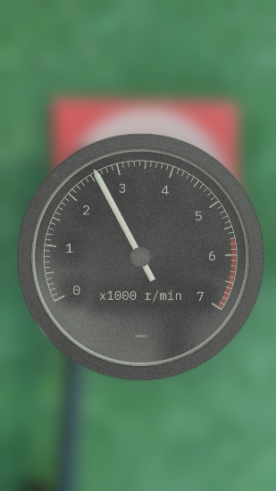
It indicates 2600,rpm
